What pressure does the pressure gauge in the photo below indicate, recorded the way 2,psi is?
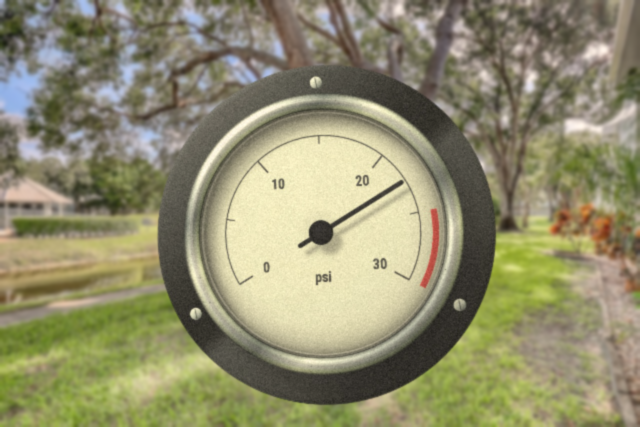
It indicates 22.5,psi
